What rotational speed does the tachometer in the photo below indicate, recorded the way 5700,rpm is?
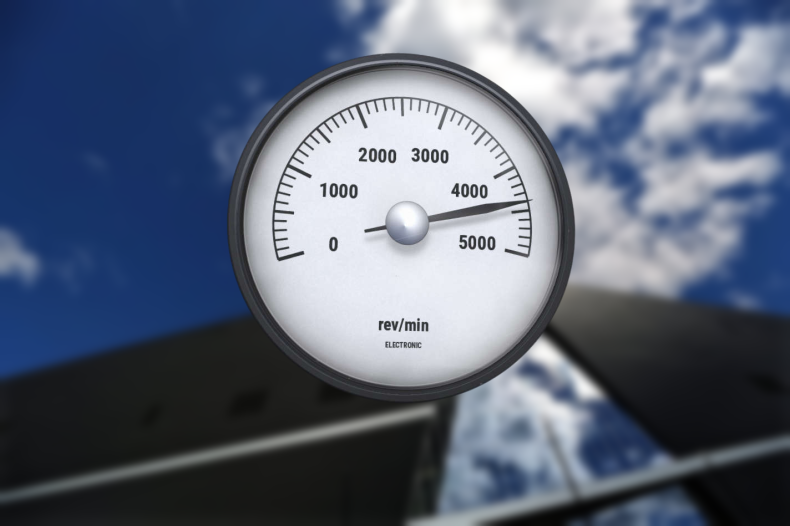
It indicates 4400,rpm
